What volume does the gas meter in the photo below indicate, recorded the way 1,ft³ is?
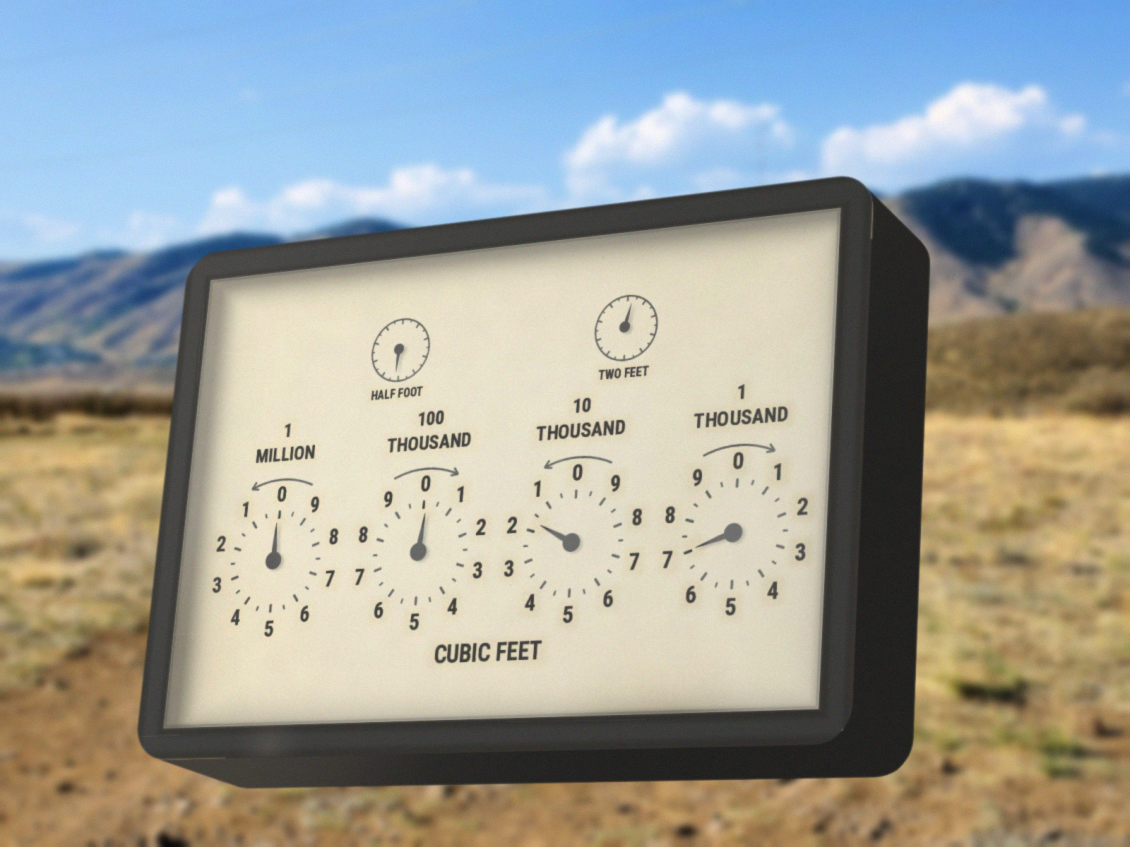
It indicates 1700,ft³
